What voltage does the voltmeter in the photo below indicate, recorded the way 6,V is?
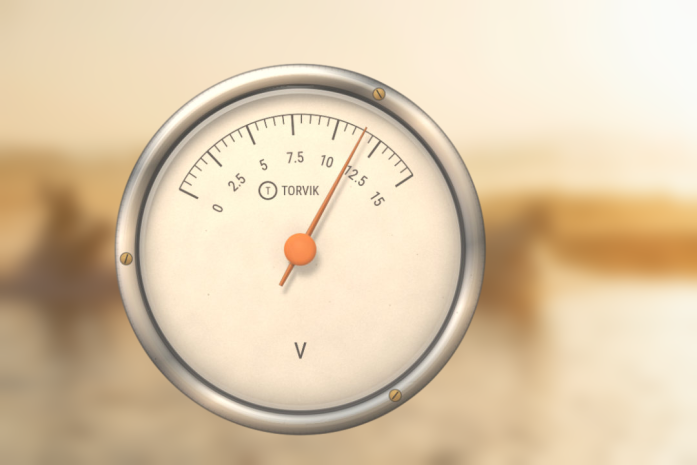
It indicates 11.5,V
